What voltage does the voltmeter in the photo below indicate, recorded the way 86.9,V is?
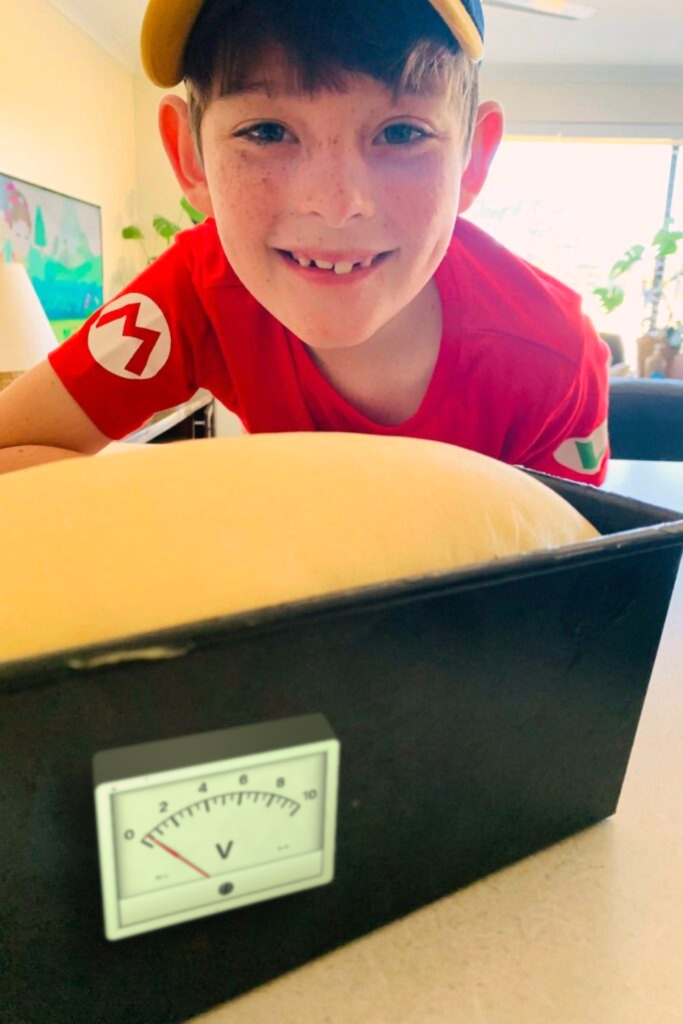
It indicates 0.5,V
